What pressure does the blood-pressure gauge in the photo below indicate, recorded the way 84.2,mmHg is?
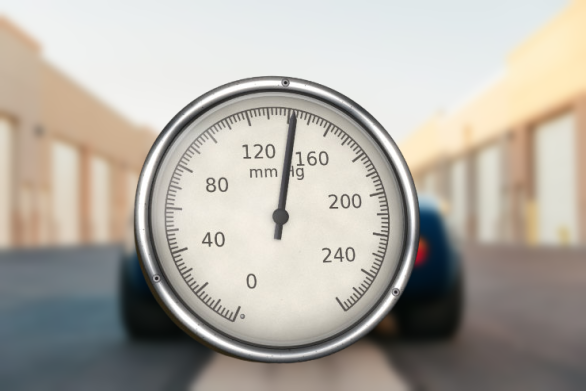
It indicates 142,mmHg
